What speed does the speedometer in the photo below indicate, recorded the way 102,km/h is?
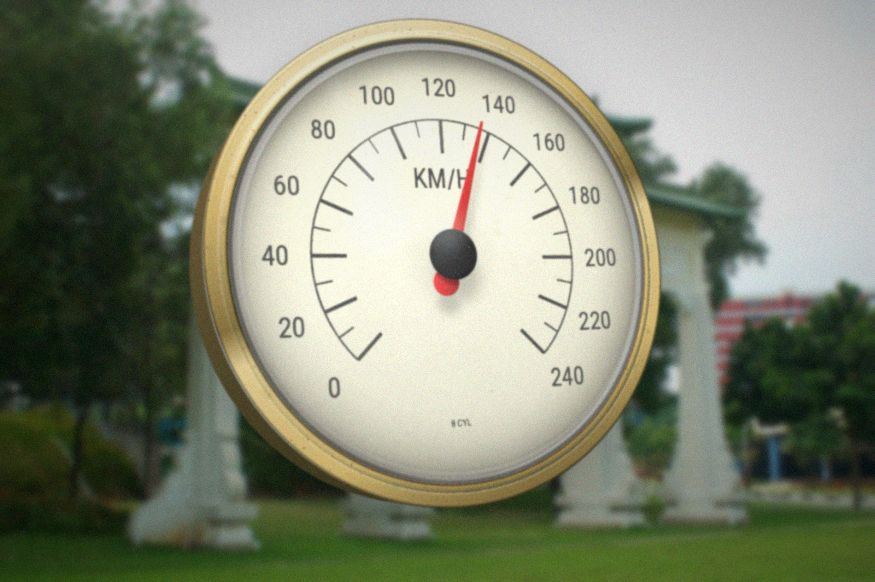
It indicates 135,km/h
